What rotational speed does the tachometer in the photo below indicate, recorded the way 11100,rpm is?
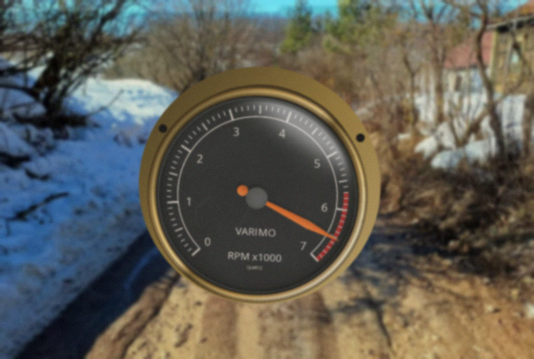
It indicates 6500,rpm
